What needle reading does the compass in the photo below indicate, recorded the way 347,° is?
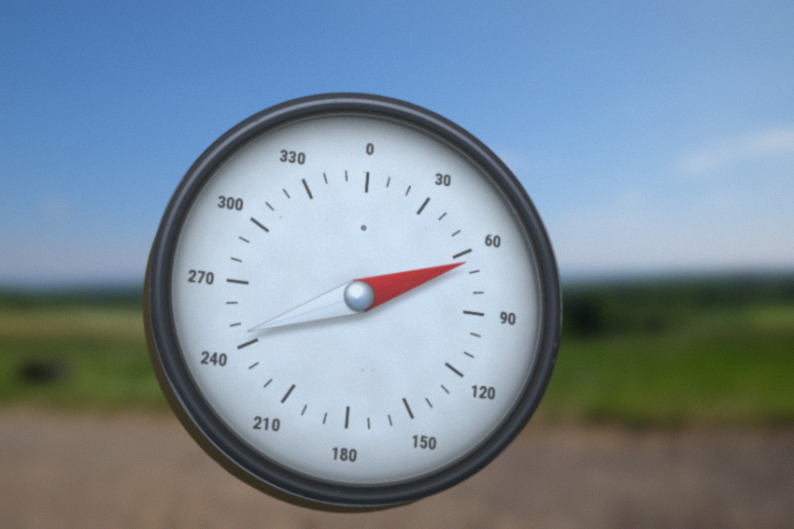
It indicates 65,°
